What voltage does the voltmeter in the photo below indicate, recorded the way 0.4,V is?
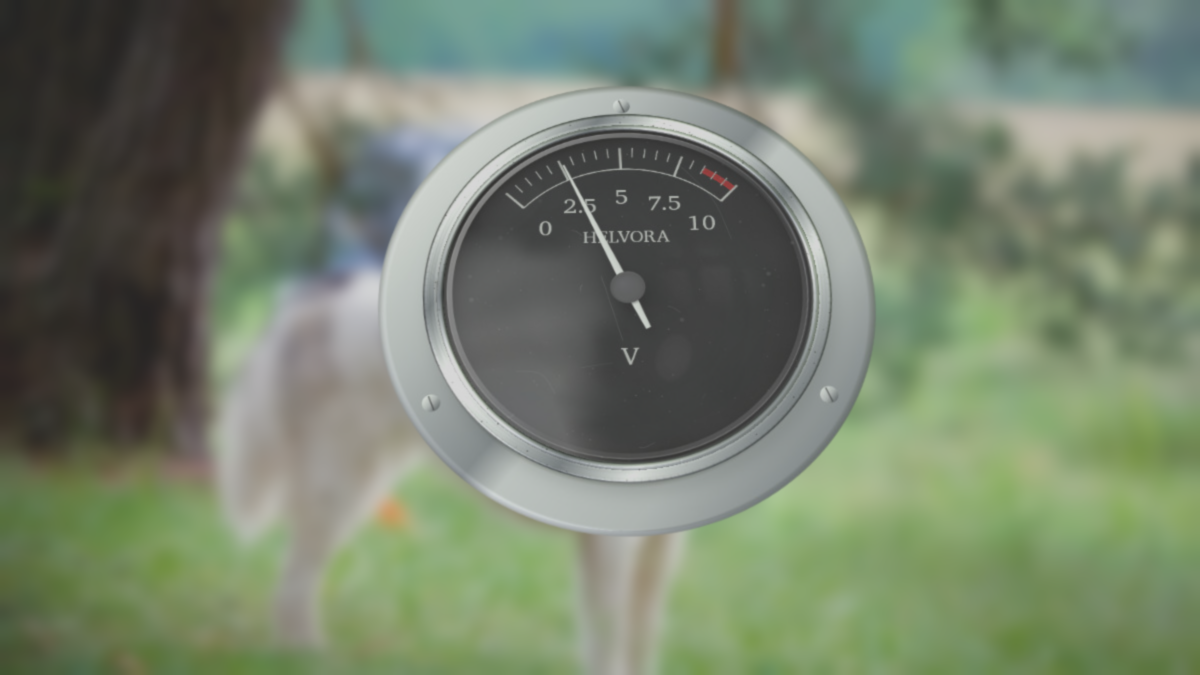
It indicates 2.5,V
